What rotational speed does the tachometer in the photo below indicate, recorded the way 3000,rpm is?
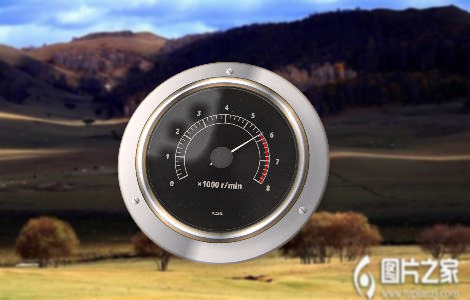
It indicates 5800,rpm
